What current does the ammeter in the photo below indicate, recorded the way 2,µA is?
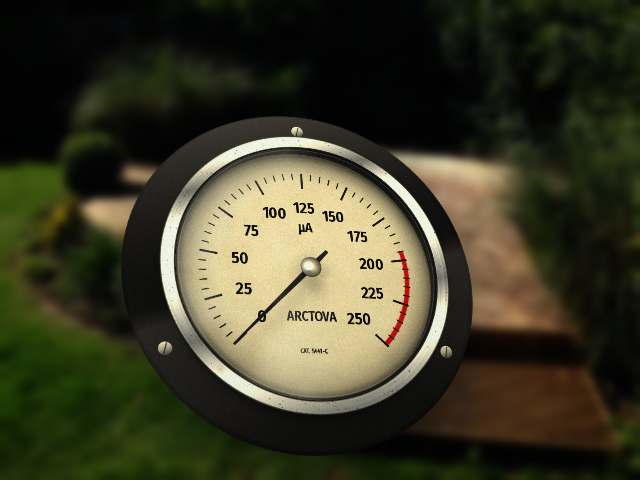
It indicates 0,µA
